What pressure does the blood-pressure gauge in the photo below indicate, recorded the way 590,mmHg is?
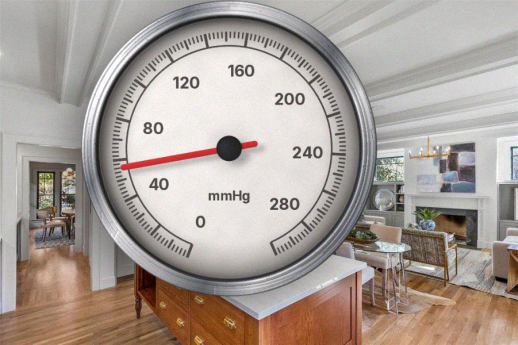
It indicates 56,mmHg
